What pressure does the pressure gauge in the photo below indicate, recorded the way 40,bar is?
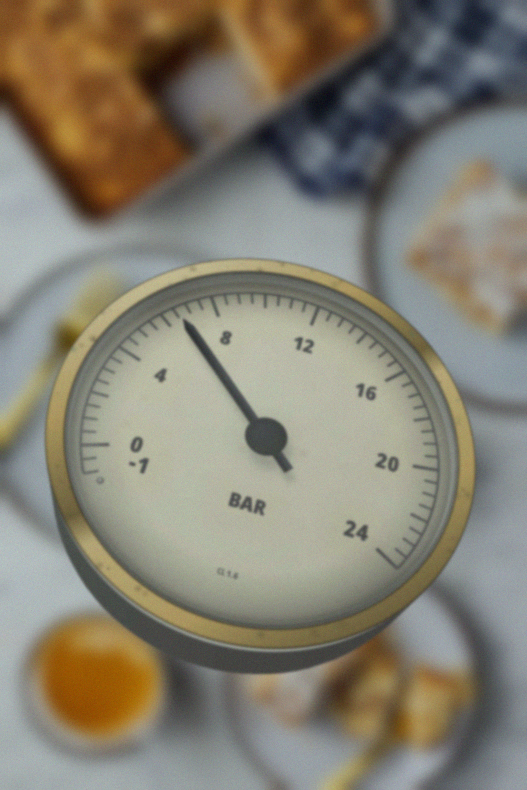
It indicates 6.5,bar
